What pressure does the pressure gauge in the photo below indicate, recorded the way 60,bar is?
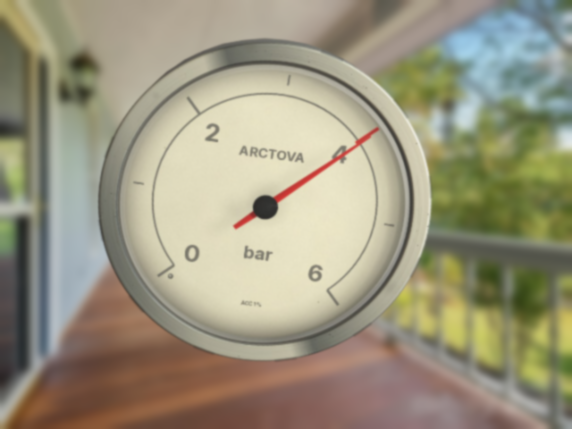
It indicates 4,bar
